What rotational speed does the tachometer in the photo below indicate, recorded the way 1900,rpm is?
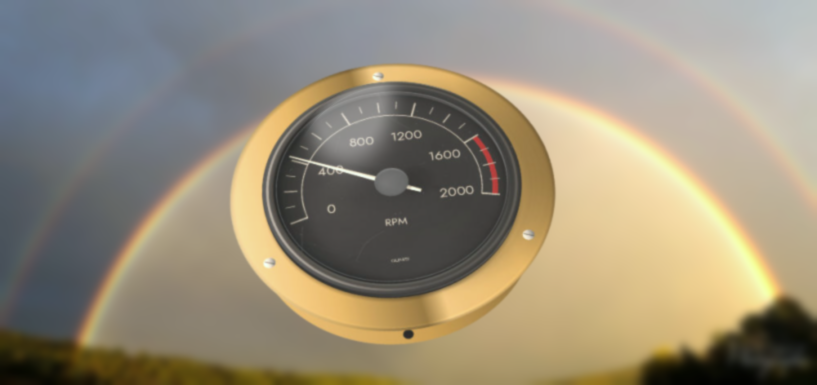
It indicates 400,rpm
